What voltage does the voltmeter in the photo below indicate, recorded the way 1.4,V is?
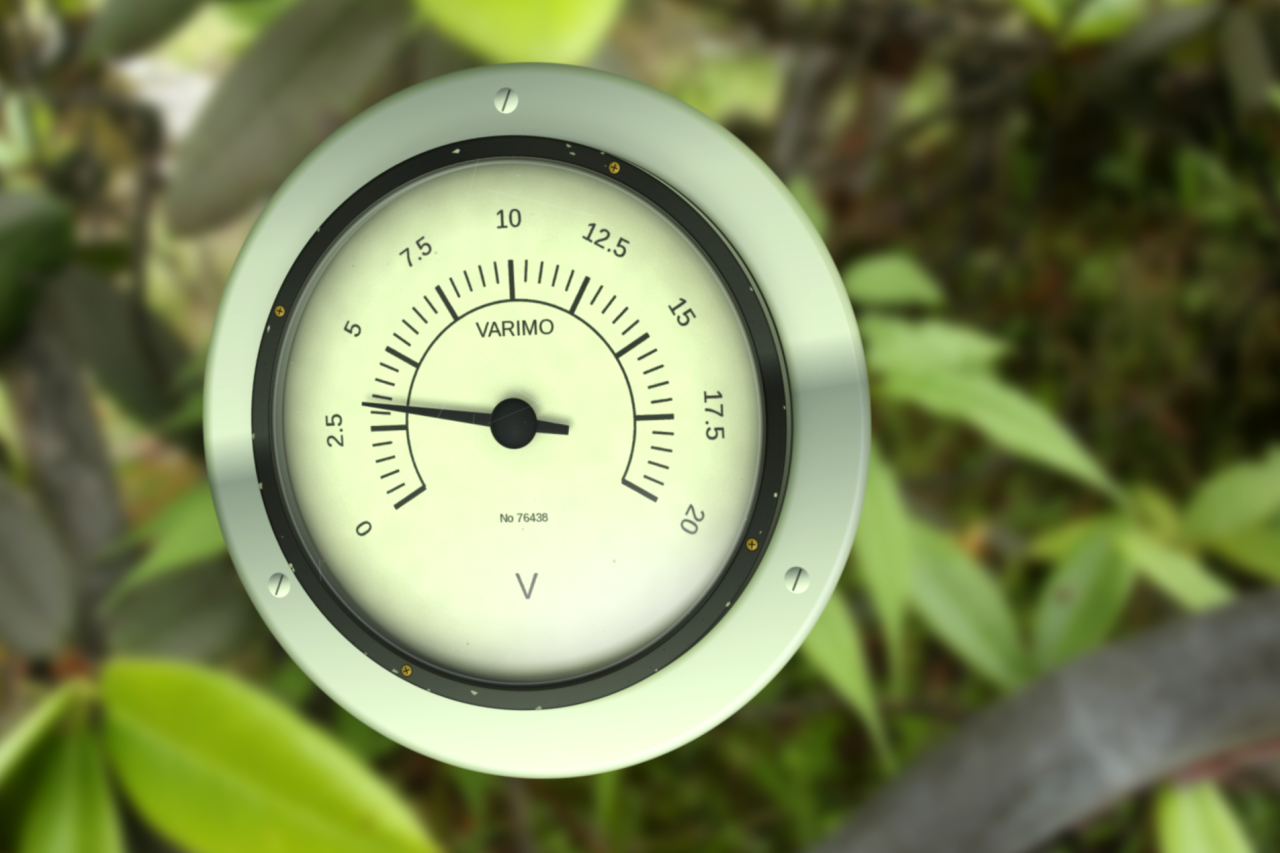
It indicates 3.25,V
